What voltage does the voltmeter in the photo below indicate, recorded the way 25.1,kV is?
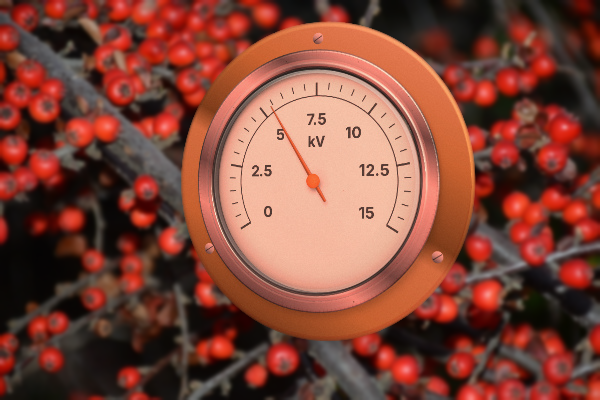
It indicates 5.5,kV
